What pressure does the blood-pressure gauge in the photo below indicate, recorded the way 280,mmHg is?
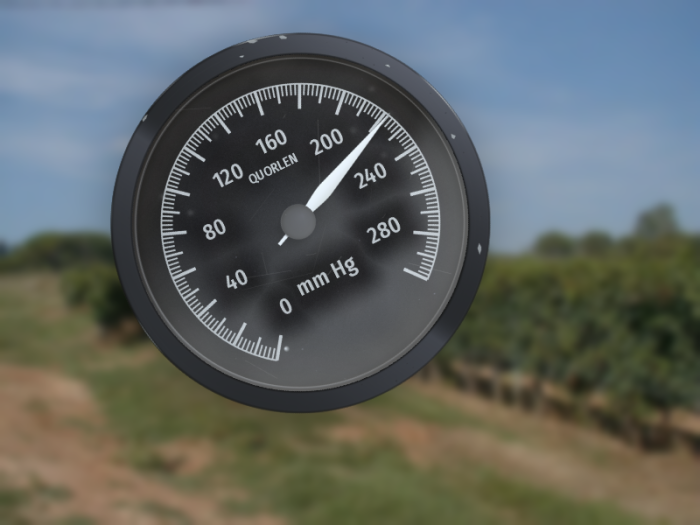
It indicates 222,mmHg
